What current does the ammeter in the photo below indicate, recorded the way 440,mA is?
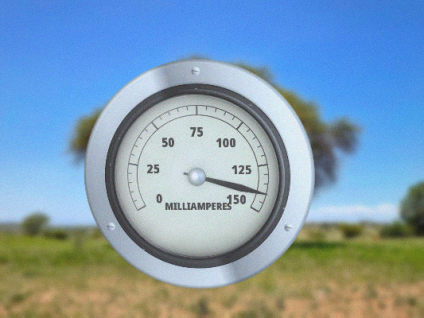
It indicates 140,mA
